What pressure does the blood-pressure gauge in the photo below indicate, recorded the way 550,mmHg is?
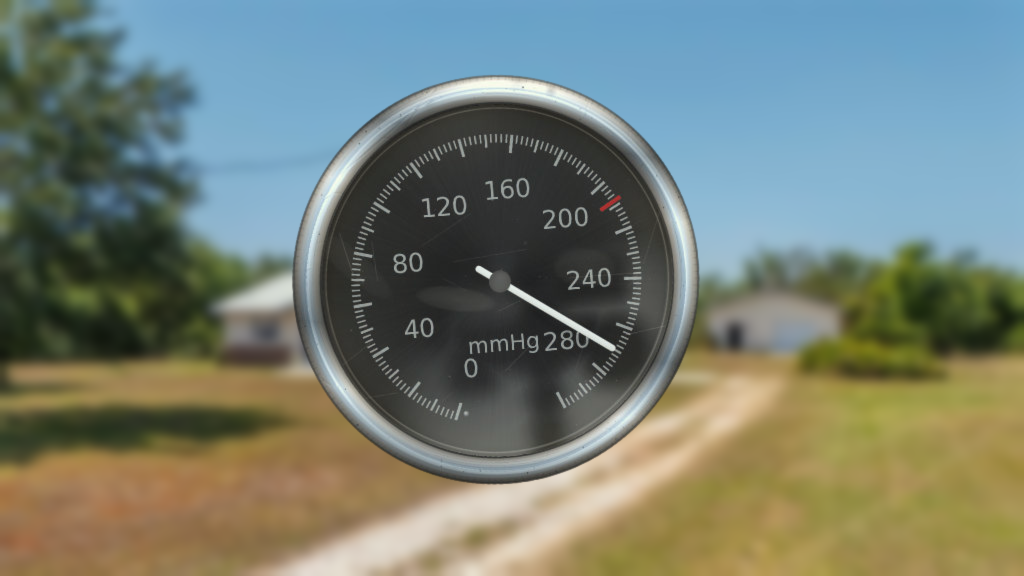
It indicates 270,mmHg
